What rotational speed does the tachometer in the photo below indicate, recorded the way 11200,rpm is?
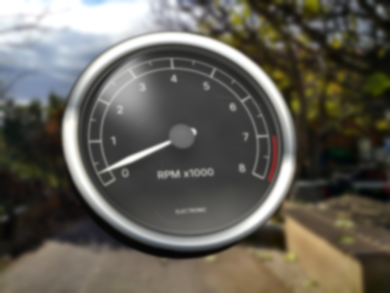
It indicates 250,rpm
